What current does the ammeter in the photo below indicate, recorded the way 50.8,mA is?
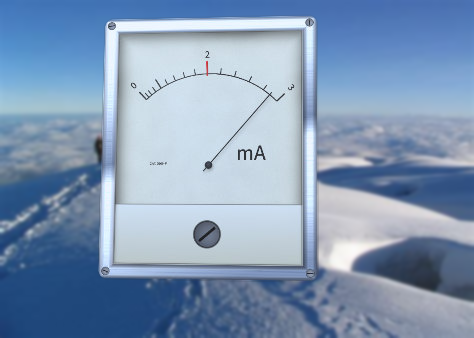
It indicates 2.9,mA
